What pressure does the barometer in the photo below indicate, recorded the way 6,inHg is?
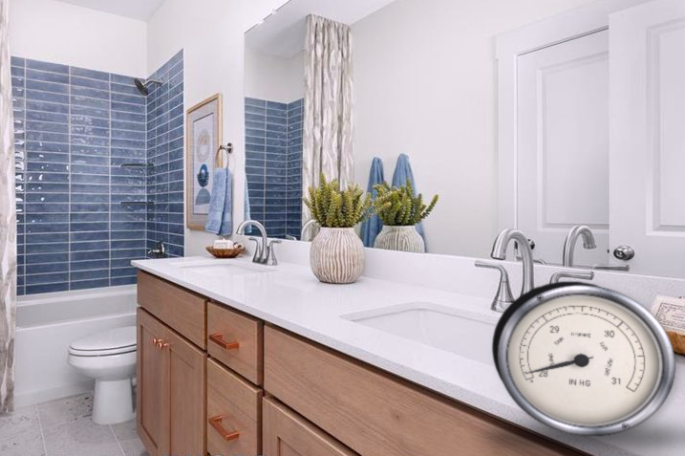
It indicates 28.1,inHg
